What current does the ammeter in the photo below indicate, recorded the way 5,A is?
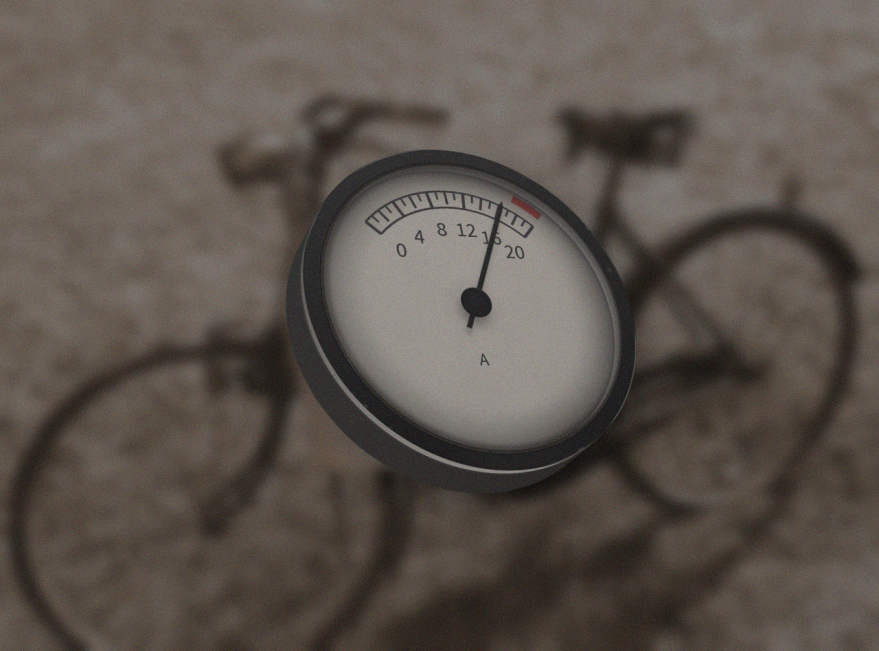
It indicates 16,A
